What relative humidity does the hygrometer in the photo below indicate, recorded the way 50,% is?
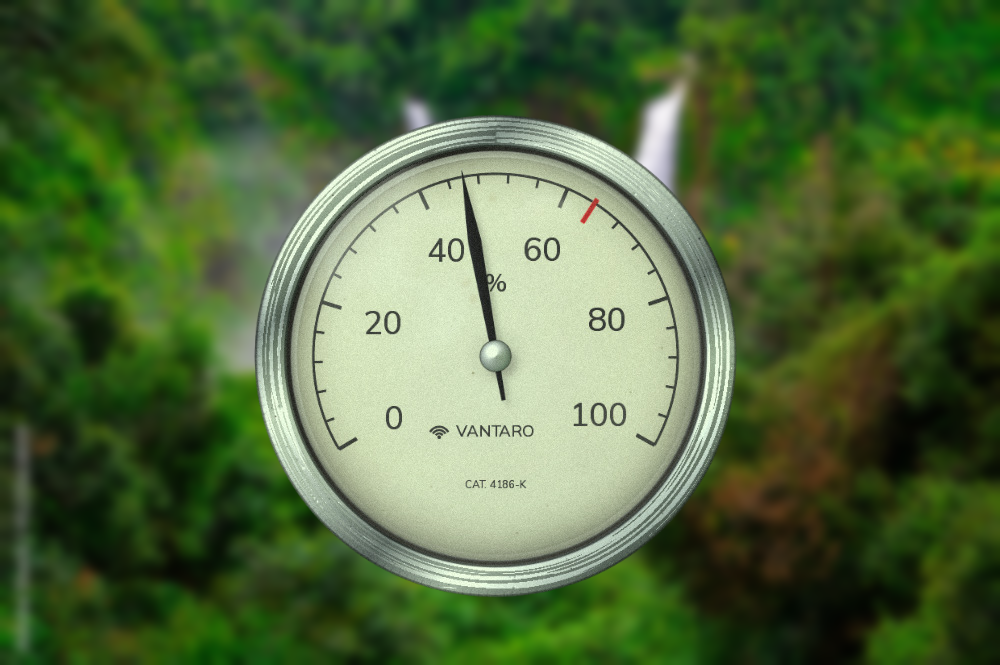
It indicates 46,%
